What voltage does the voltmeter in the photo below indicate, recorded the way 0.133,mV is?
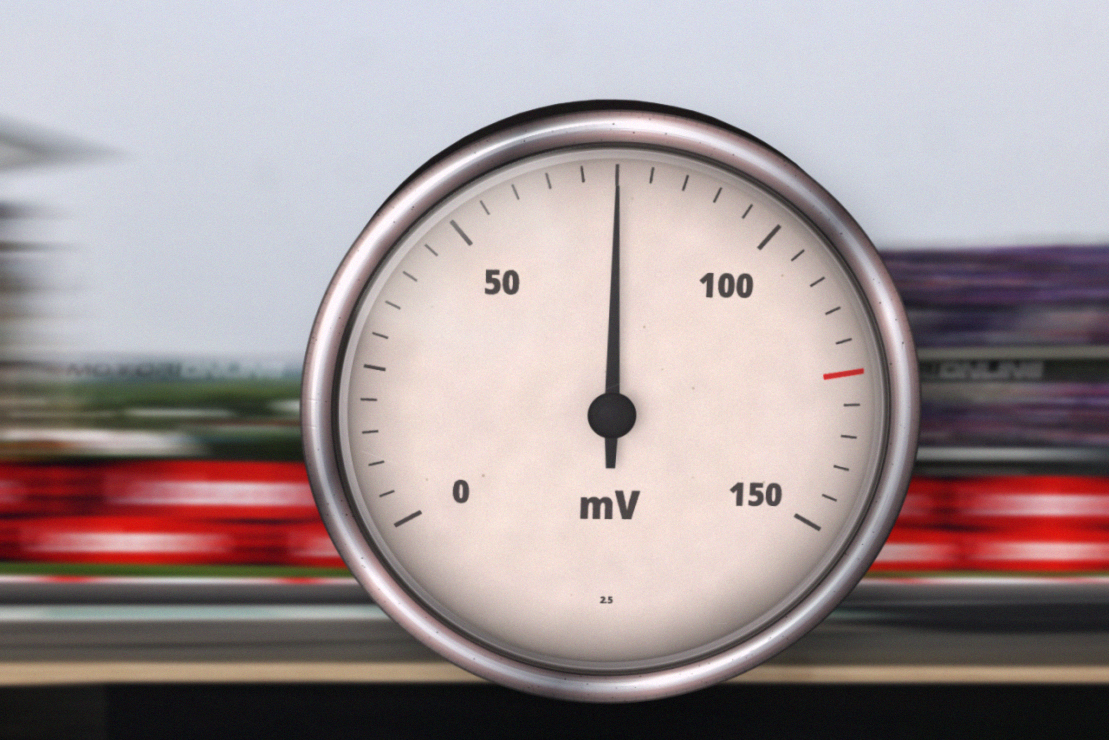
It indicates 75,mV
